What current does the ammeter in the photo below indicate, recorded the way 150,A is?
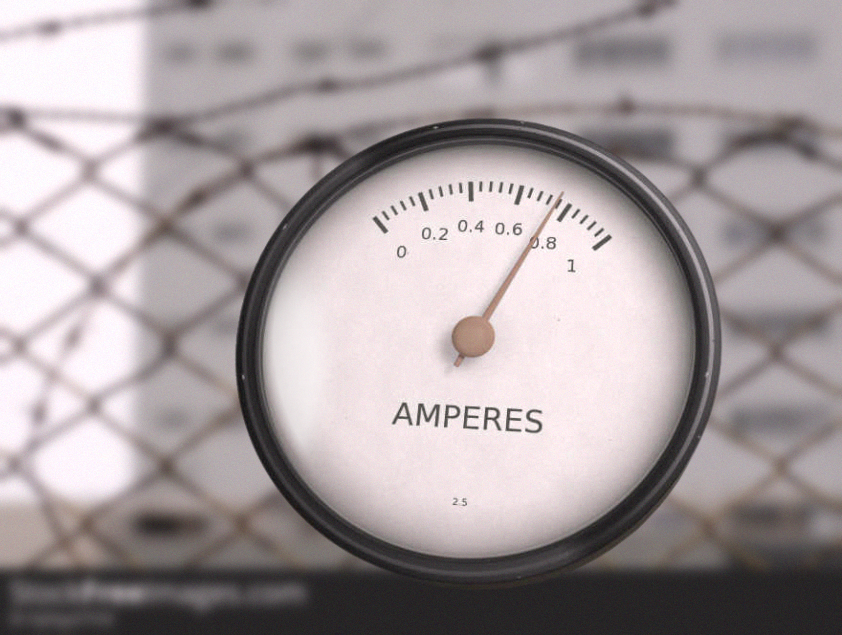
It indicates 0.76,A
